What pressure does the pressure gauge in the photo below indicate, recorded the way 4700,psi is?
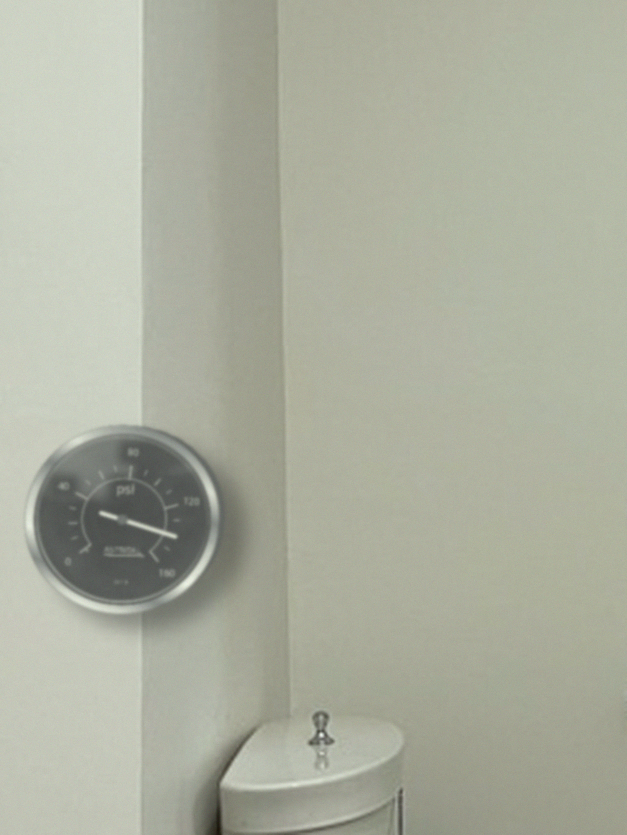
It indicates 140,psi
